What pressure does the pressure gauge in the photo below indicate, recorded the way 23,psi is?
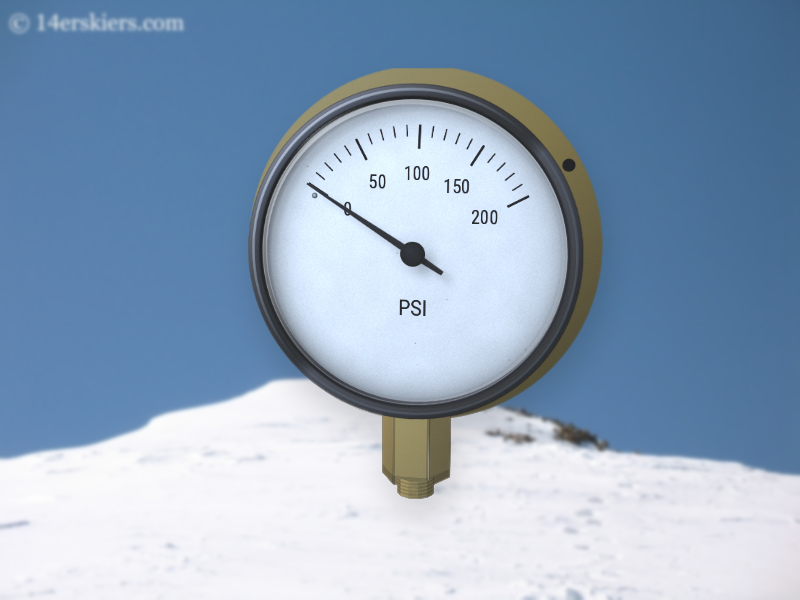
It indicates 0,psi
